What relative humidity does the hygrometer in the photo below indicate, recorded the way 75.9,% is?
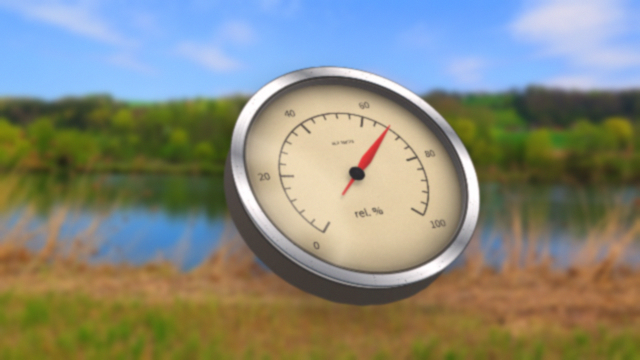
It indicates 68,%
